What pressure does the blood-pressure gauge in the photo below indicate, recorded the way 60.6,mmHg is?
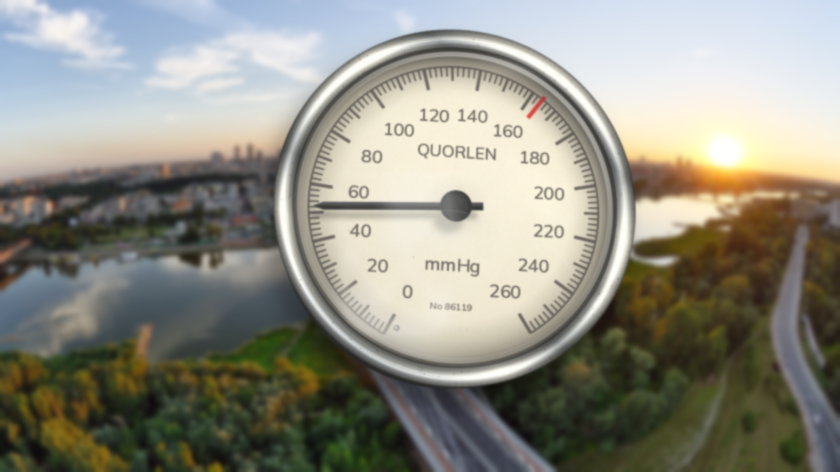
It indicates 52,mmHg
